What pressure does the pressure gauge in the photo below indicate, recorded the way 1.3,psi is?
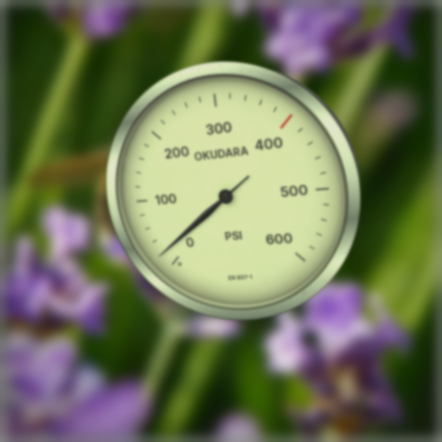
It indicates 20,psi
